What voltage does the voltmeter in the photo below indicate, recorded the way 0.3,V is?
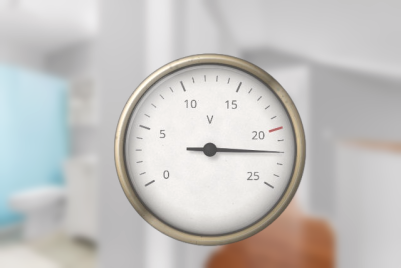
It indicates 22,V
